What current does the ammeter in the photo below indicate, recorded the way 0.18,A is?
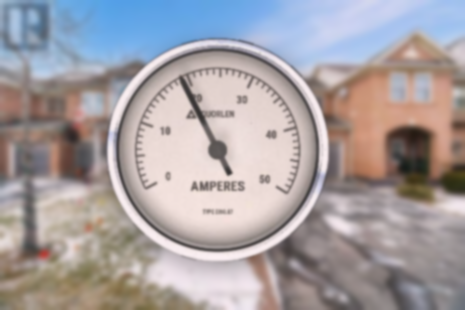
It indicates 19,A
